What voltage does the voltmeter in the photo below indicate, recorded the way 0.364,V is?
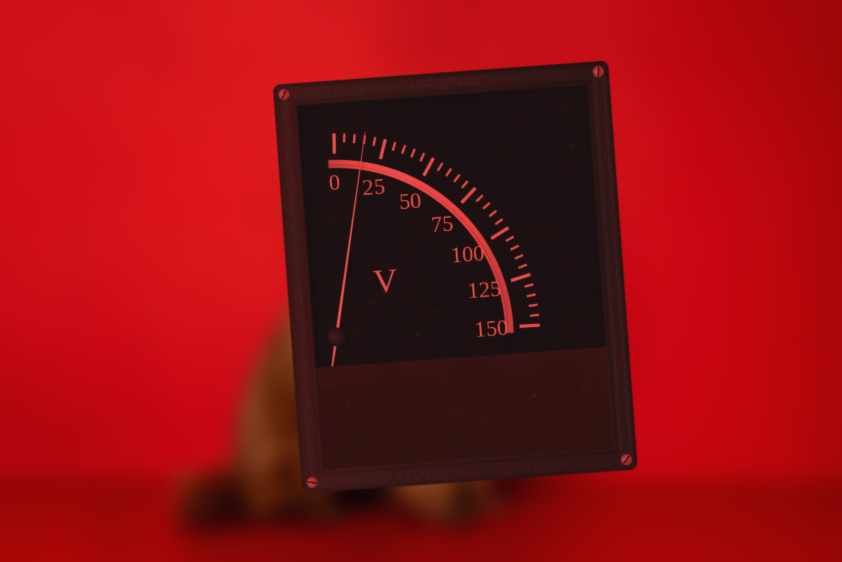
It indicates 15,V
